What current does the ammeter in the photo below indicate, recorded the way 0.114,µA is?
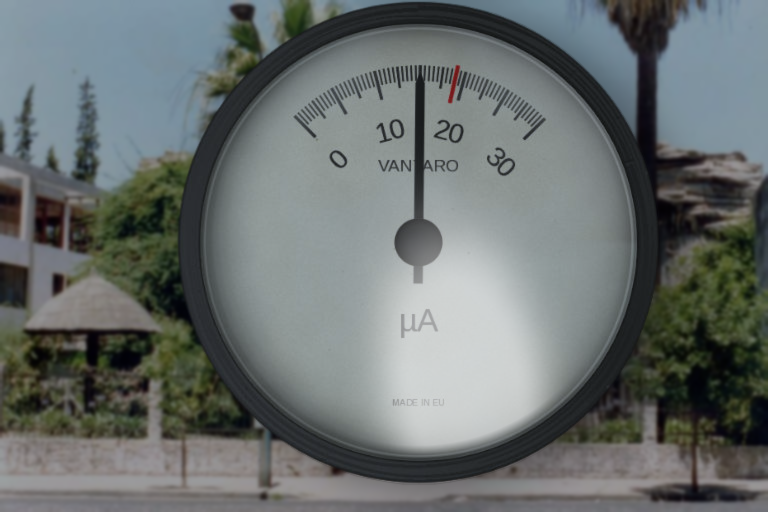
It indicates 15,µA
